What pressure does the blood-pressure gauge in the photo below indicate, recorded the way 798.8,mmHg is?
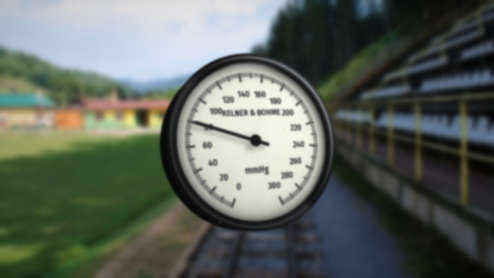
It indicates 80,mmHg
